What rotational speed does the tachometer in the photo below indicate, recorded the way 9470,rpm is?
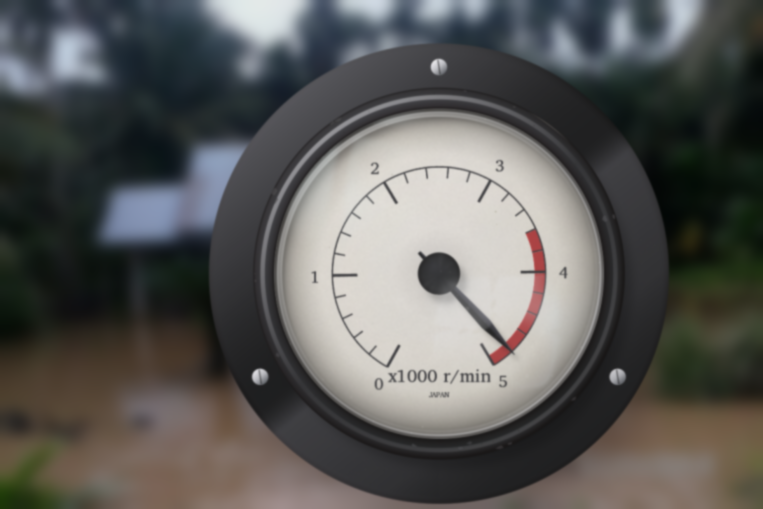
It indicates 4800,rpm
